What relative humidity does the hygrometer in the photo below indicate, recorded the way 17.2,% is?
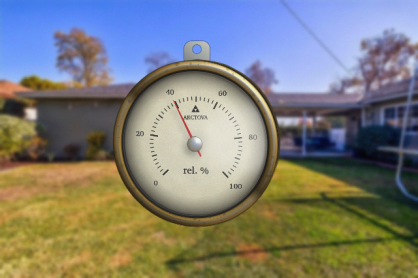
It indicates 40,%
